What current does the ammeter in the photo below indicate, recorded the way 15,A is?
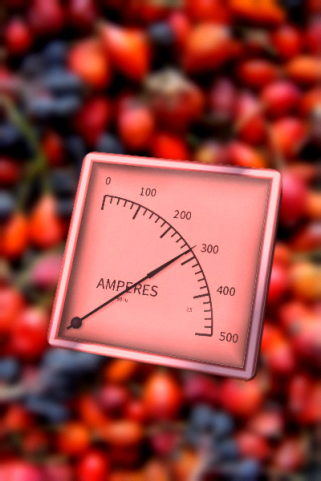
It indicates 280,A
